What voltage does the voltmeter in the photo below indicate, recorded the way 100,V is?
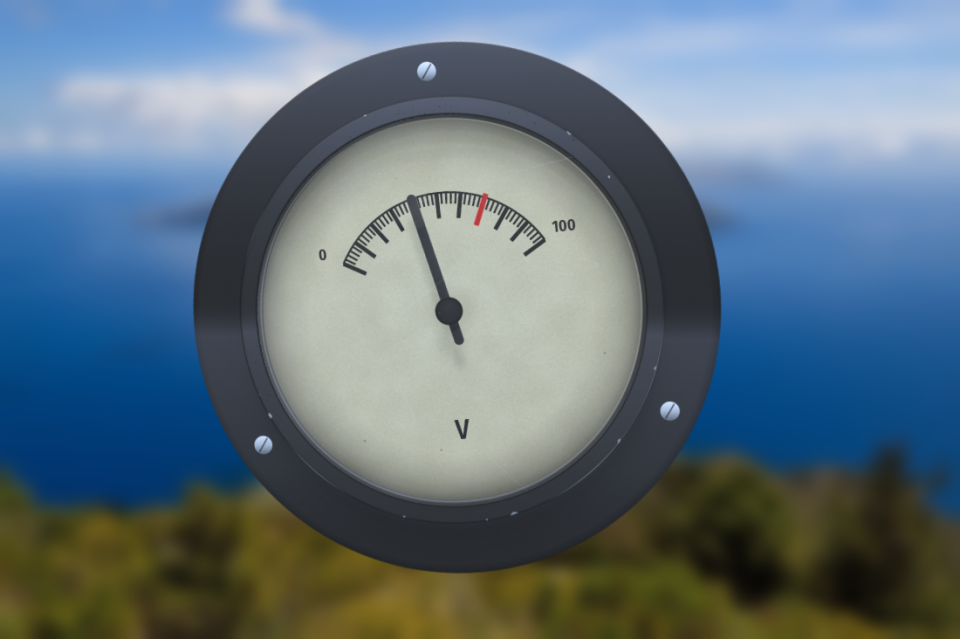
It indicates 40,V
